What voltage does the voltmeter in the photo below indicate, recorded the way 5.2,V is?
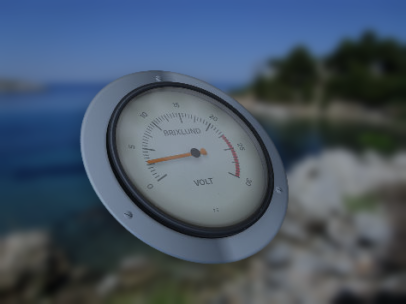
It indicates 2.5,V
